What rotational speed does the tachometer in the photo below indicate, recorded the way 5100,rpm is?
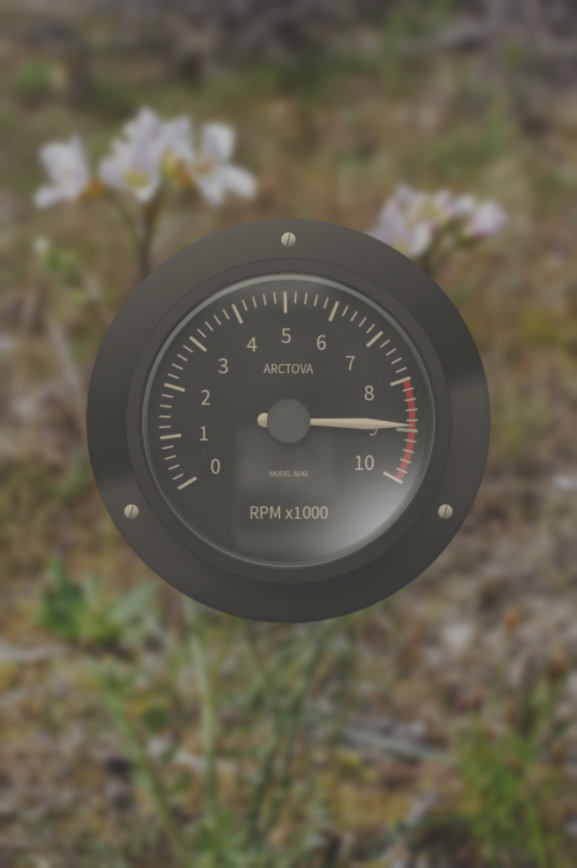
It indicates 8900,rpm
